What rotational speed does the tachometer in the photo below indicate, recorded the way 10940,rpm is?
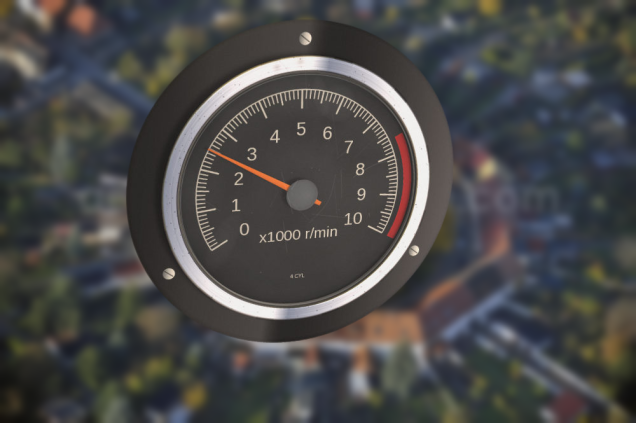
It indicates 2500,rpm
